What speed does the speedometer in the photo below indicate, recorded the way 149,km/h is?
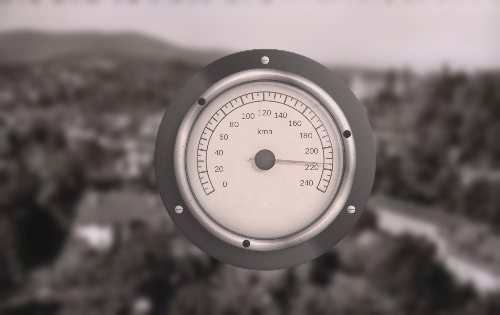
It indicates 215,km/h
